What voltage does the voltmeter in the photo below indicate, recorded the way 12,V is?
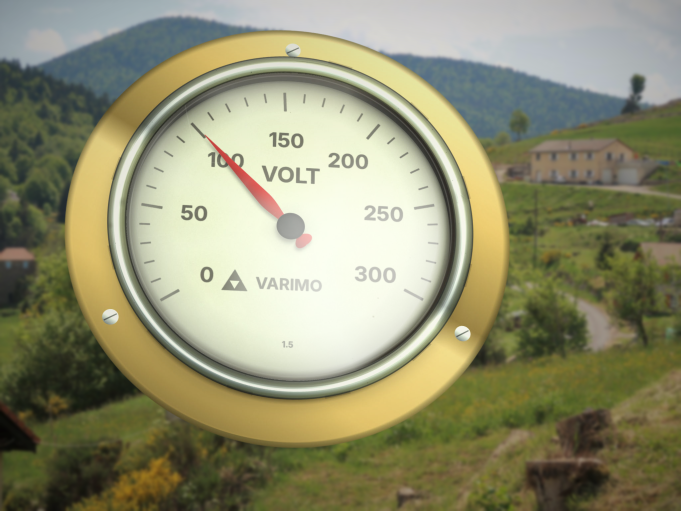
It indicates 100,V
